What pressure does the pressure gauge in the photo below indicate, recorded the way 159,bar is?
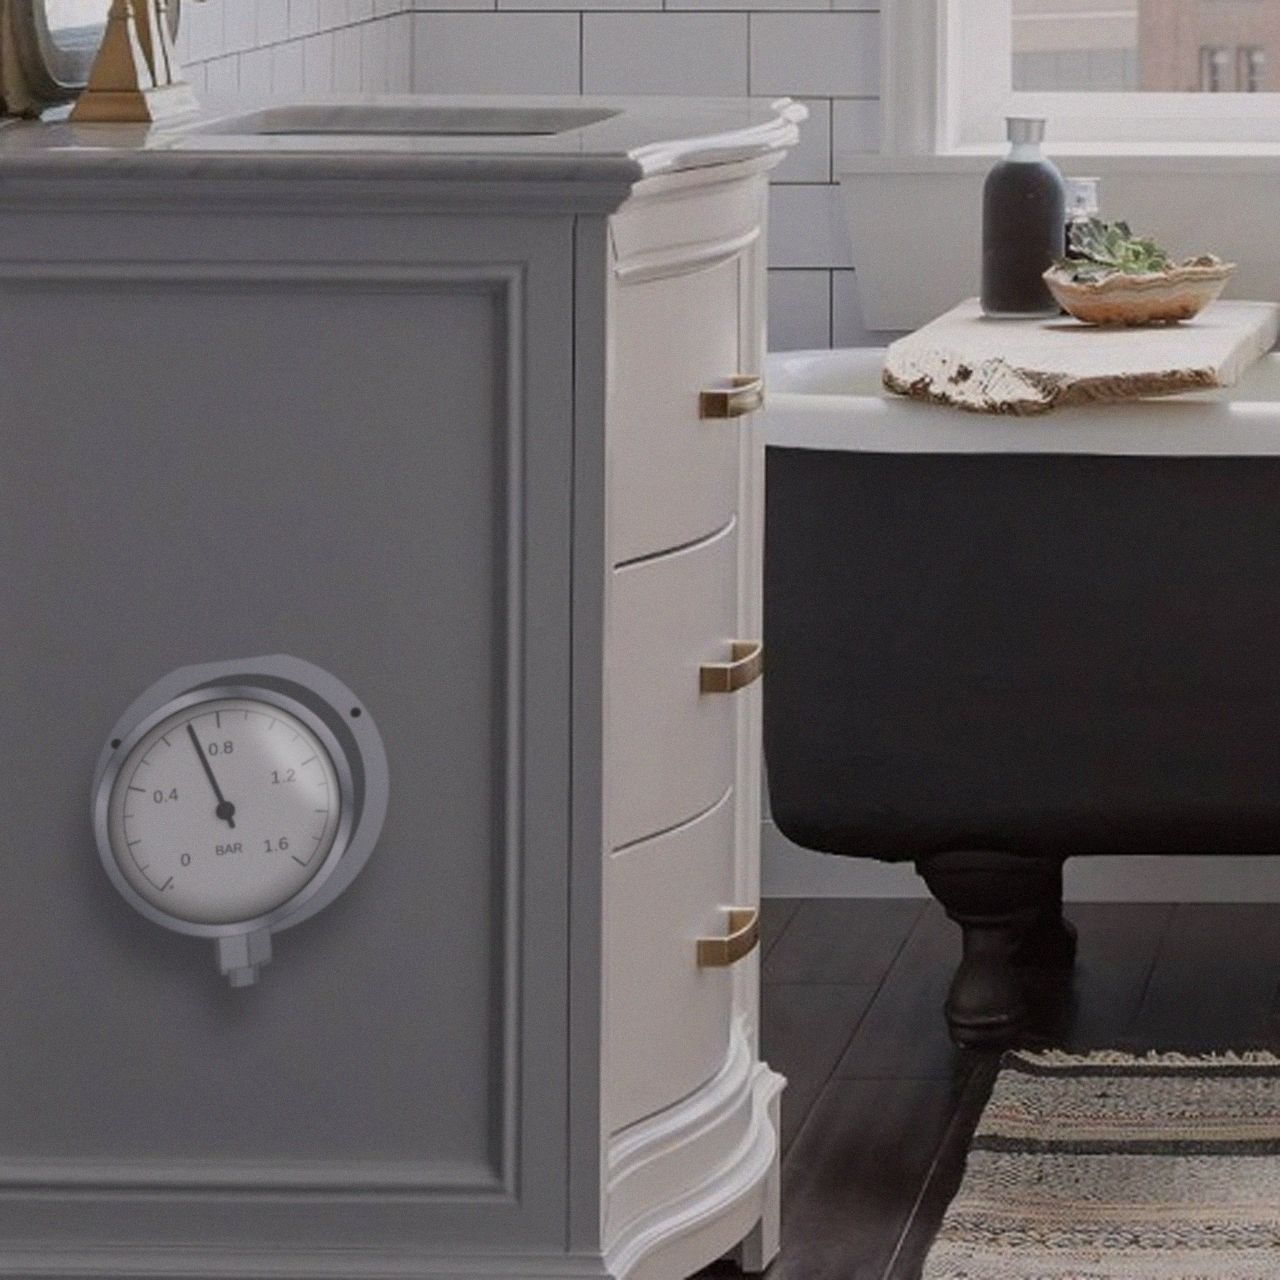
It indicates 0.7,bar
